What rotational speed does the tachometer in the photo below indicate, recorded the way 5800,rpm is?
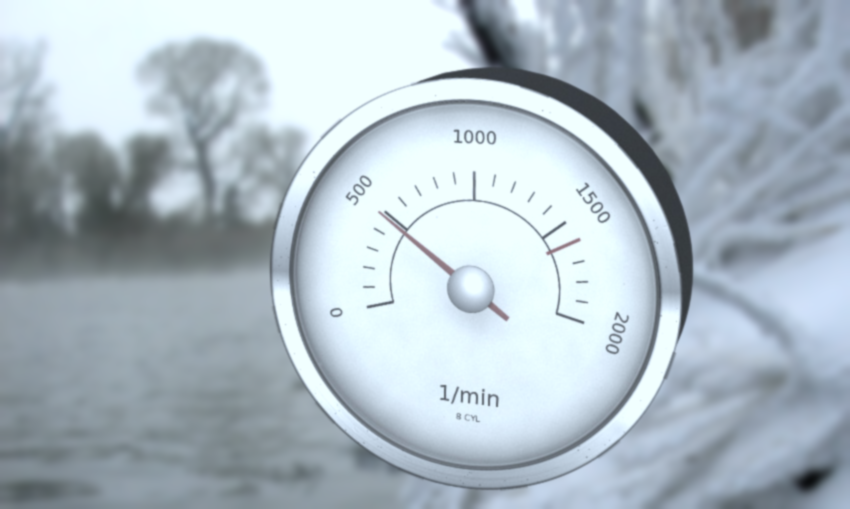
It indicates 500,rpm
